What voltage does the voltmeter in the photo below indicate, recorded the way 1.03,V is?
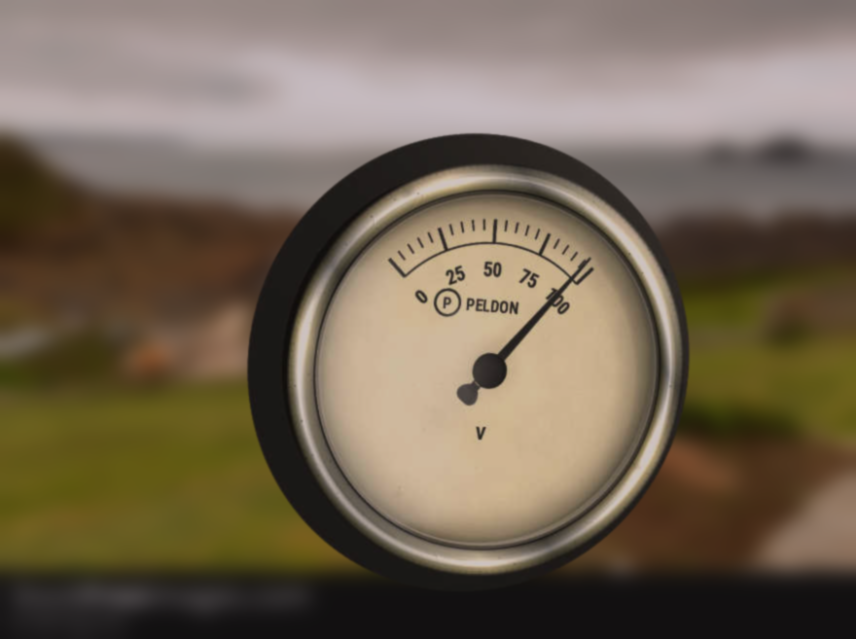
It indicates 95,V
